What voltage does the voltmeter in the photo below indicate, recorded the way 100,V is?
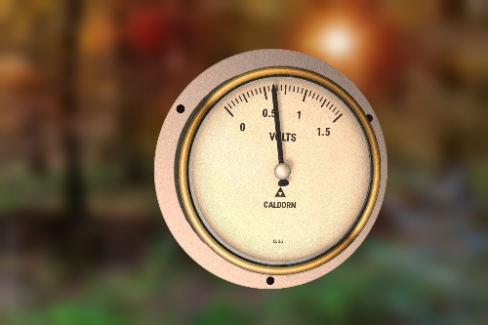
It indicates 0.6,V
